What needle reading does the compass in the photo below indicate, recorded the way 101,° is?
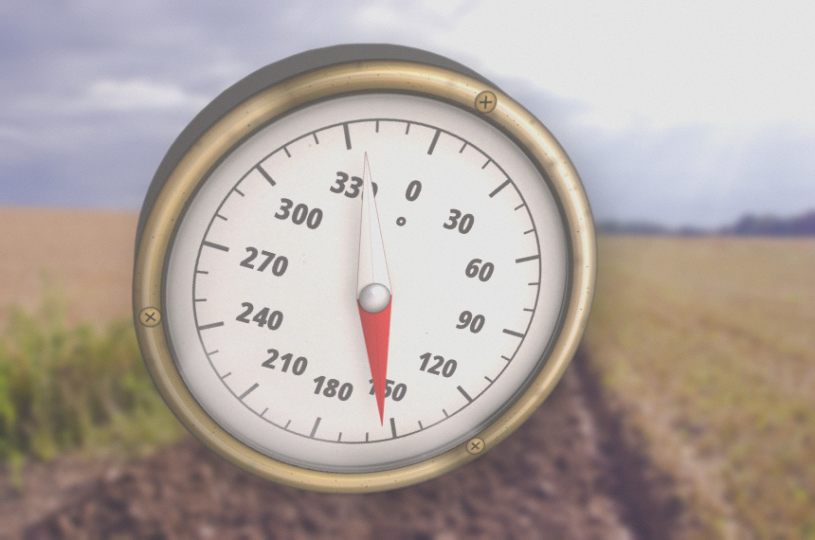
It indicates 155,°
